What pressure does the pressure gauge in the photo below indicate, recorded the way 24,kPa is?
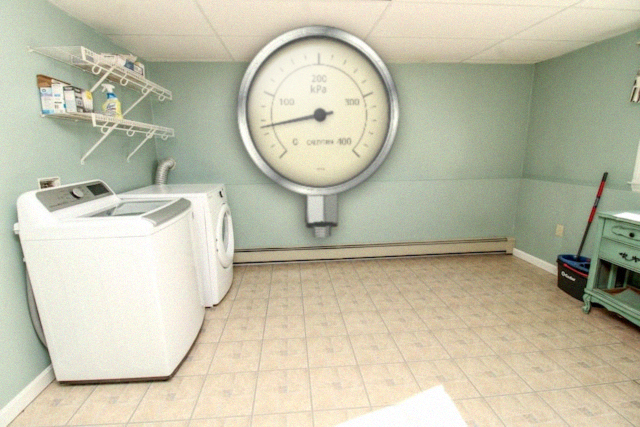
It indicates 50,kPa
